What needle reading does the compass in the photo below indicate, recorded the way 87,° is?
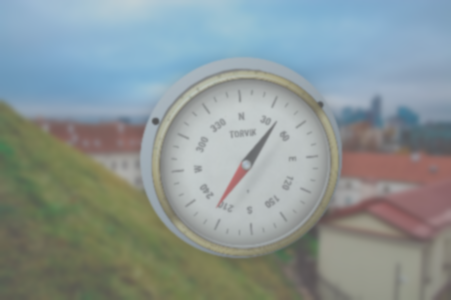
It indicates 220,°
